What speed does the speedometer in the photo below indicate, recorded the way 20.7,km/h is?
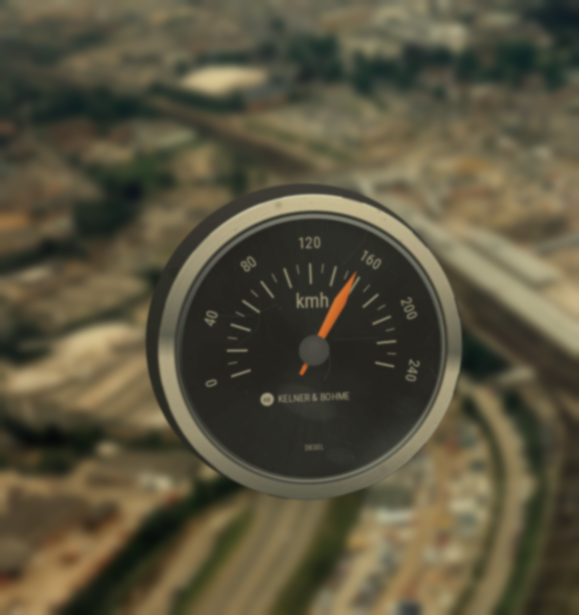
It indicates 155,km/h
